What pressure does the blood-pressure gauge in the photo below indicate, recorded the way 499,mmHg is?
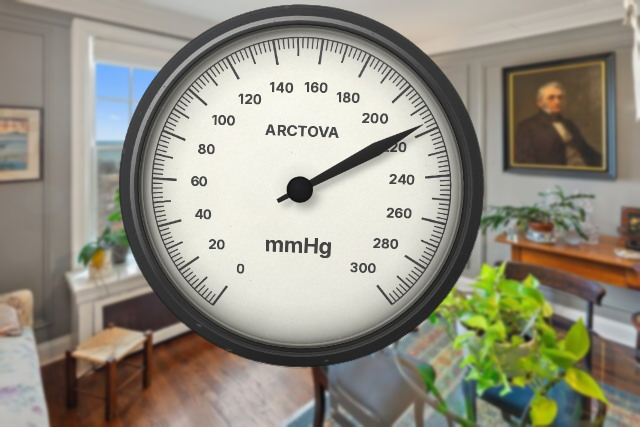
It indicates 216,mmHg
